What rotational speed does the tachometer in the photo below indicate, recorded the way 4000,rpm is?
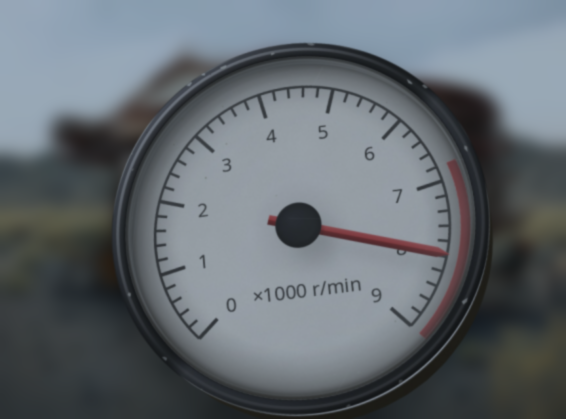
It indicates 8000,rpm
